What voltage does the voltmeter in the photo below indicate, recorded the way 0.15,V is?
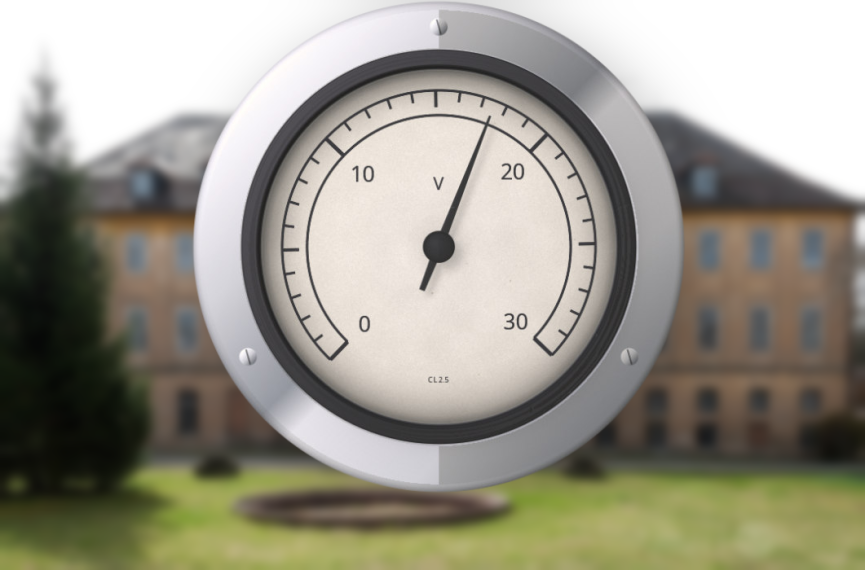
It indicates 17.5,V
